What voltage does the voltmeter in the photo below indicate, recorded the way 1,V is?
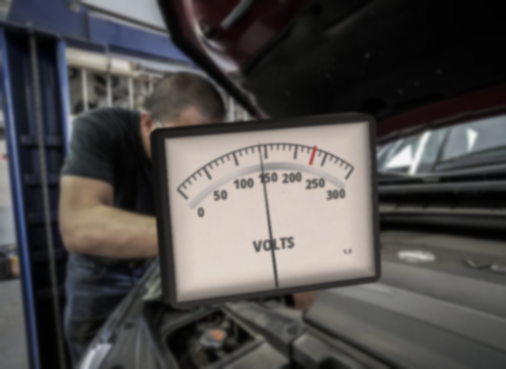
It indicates 140,V
